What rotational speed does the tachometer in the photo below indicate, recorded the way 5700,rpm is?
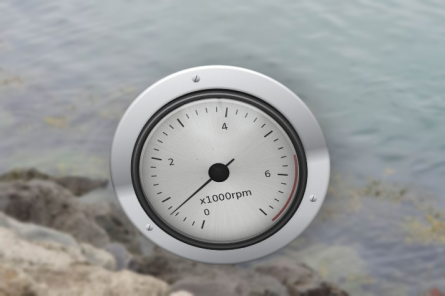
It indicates 700,rpm
